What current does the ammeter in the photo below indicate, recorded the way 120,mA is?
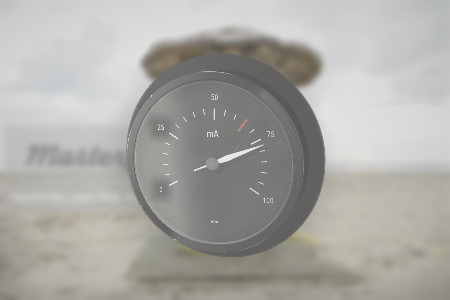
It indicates 77.5,mA
